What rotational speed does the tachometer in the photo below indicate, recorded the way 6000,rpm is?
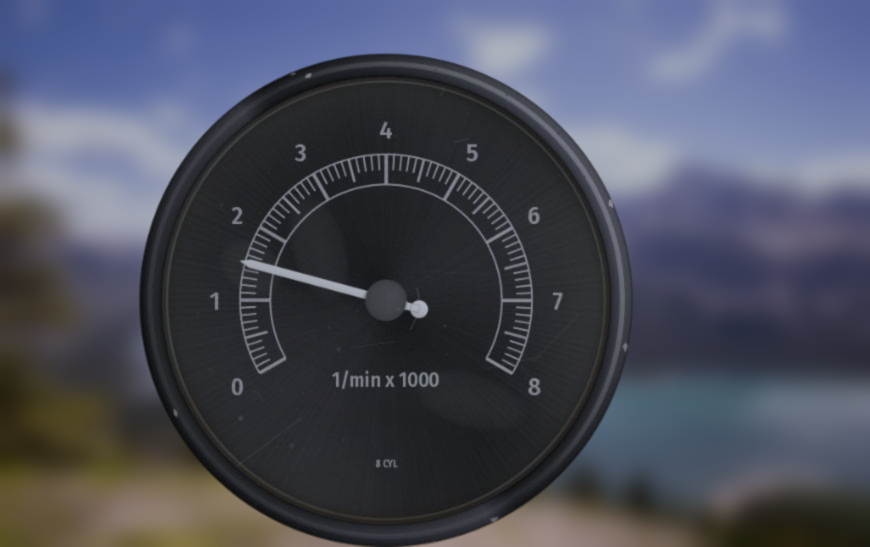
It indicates 1500,rpm
